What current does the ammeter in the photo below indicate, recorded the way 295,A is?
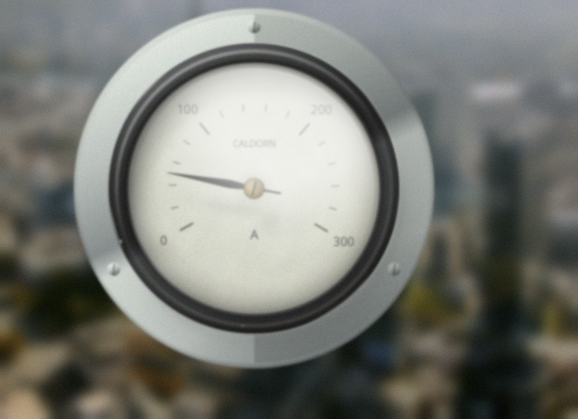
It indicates 50,A
